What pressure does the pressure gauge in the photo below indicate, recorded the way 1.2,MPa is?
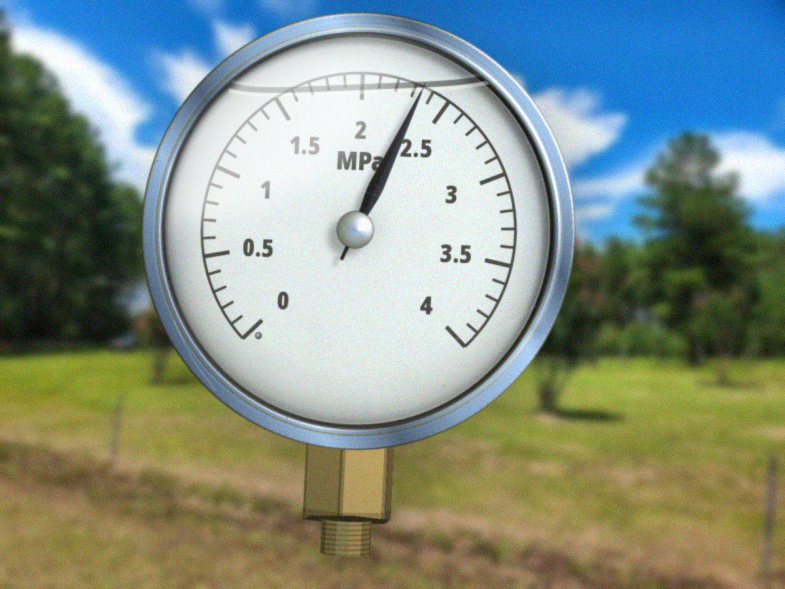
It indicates 2.35,MPa
